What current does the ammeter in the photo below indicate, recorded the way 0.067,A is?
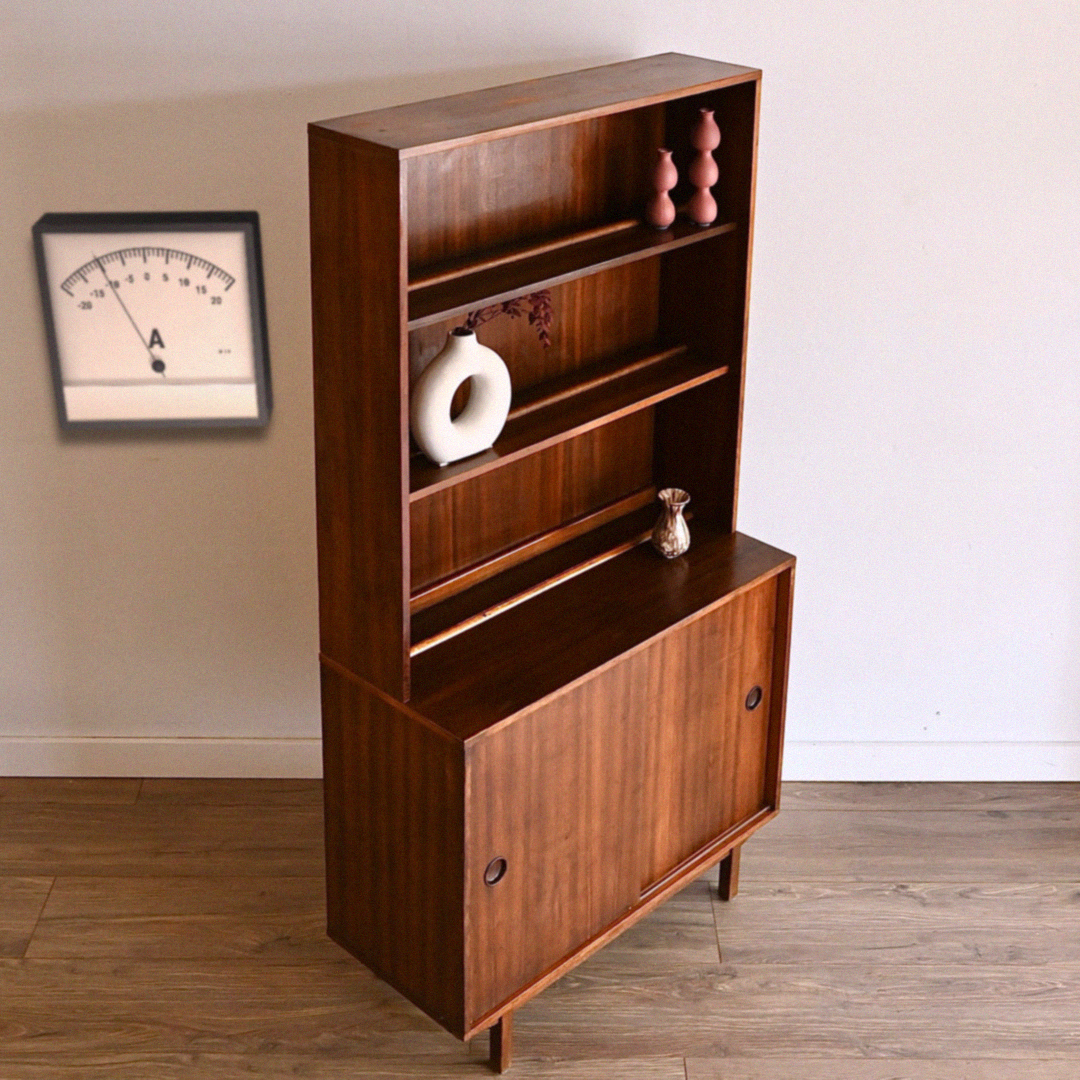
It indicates -10,A
